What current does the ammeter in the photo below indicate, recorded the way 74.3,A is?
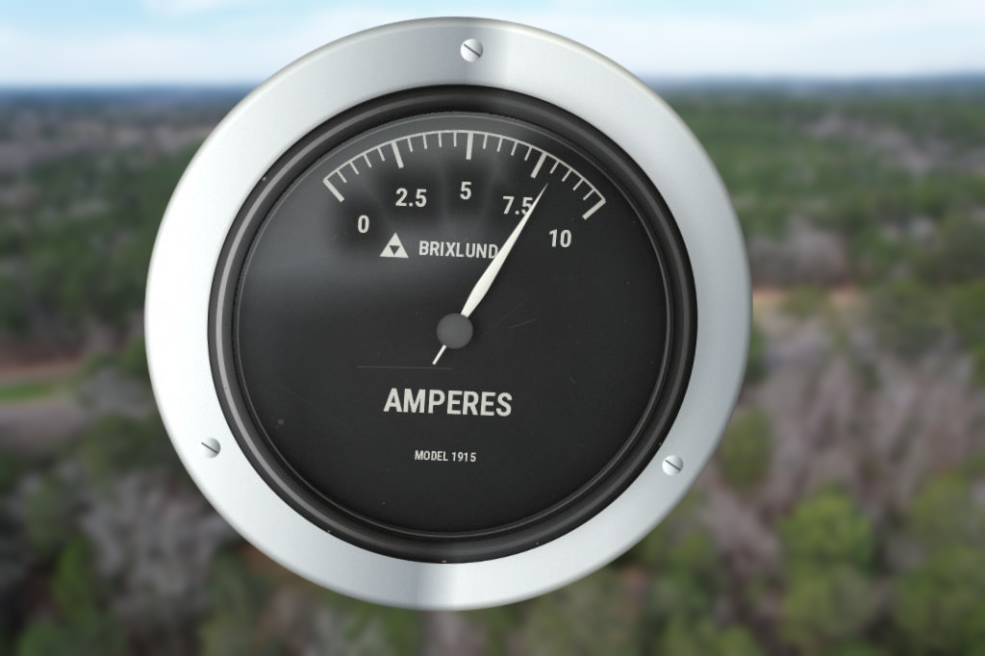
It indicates 8,A
